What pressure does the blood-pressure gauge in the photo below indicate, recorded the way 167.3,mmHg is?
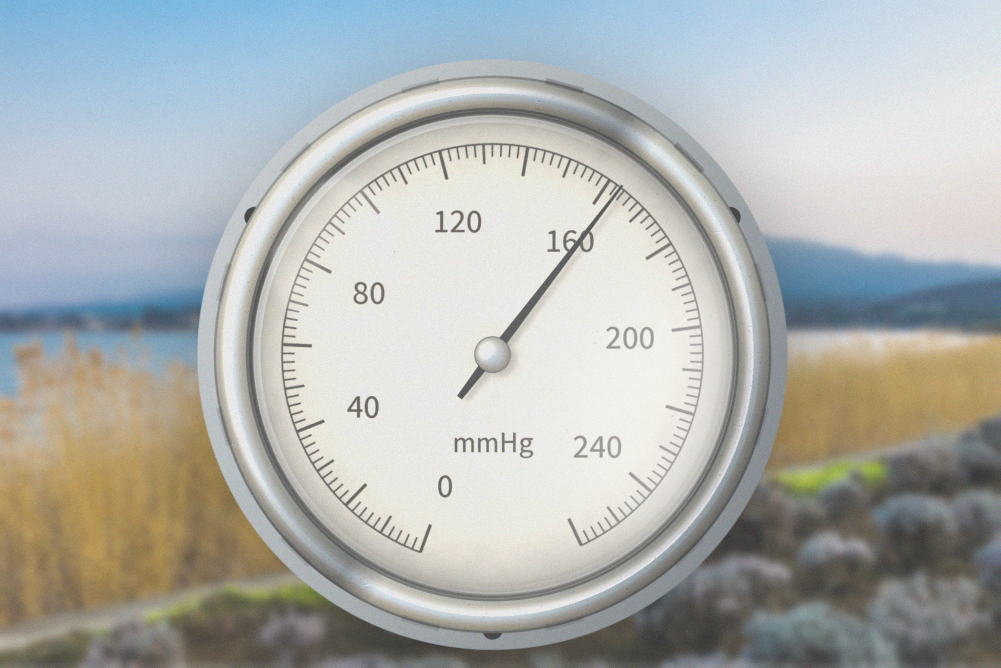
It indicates 163,mmHg
